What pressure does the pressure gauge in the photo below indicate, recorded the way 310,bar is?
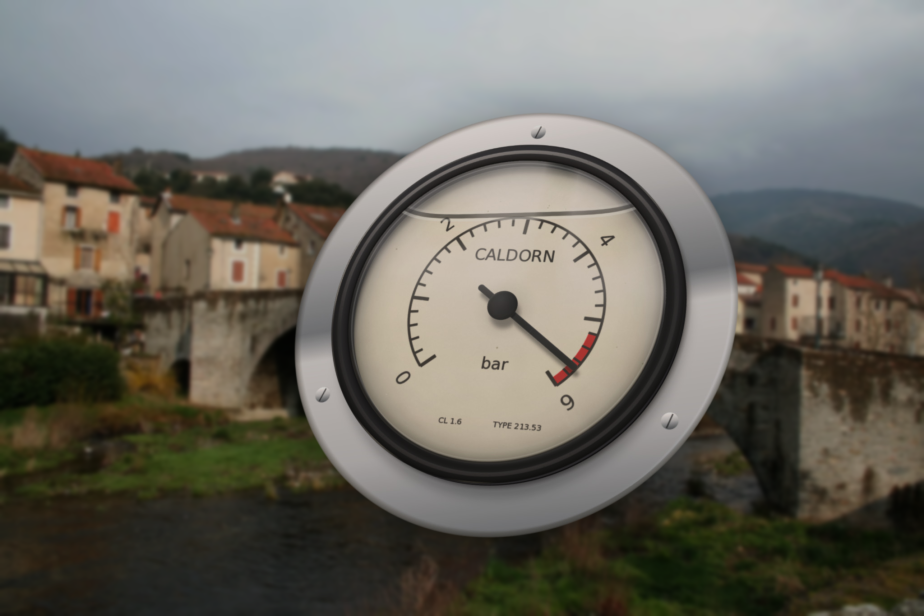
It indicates 5.7,bar
